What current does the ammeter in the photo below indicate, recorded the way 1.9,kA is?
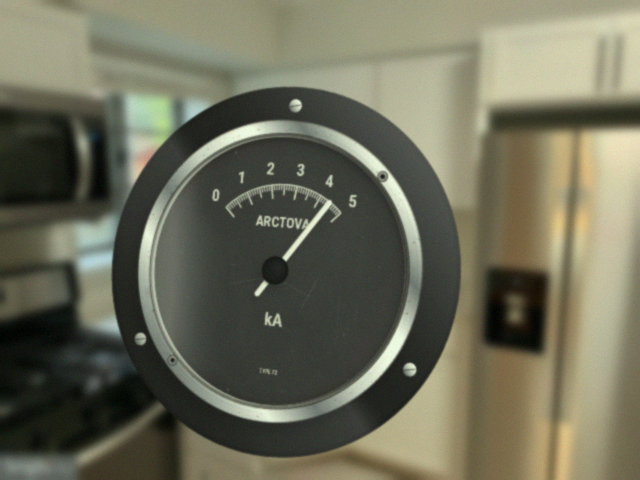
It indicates 4.5,kA
